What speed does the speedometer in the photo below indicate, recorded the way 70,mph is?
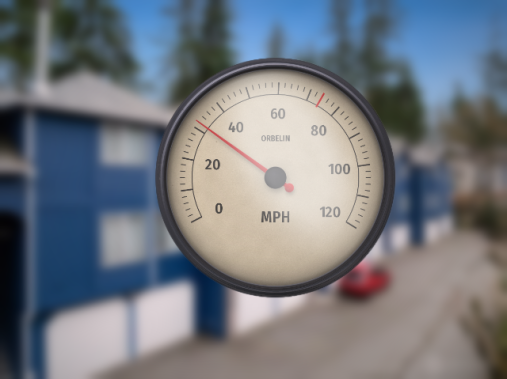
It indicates 32,mph
